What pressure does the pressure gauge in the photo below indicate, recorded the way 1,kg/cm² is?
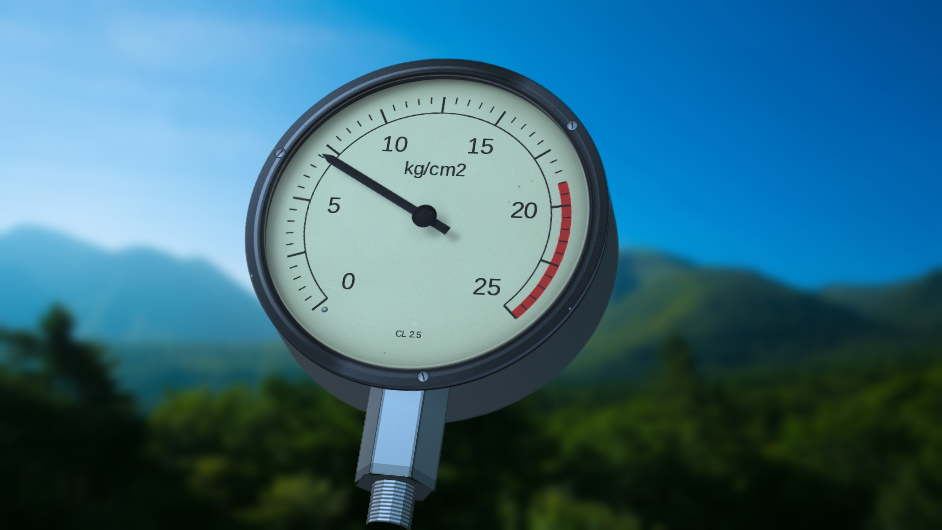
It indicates 7,kg/cm²
